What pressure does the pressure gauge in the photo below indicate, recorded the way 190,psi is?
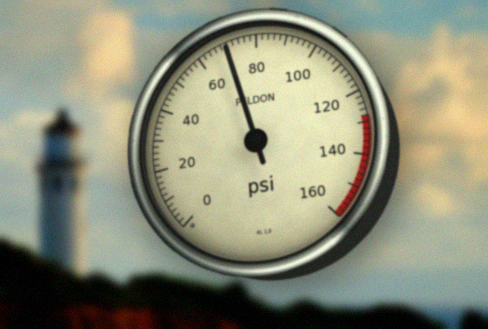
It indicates 70,psi
